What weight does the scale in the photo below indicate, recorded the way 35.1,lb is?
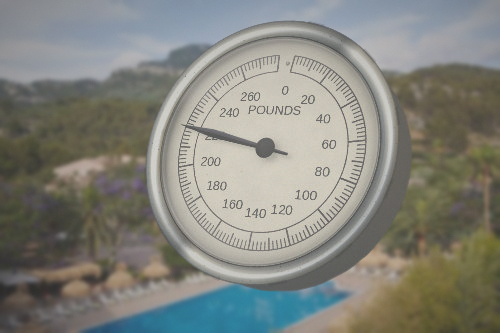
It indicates 220,lb
